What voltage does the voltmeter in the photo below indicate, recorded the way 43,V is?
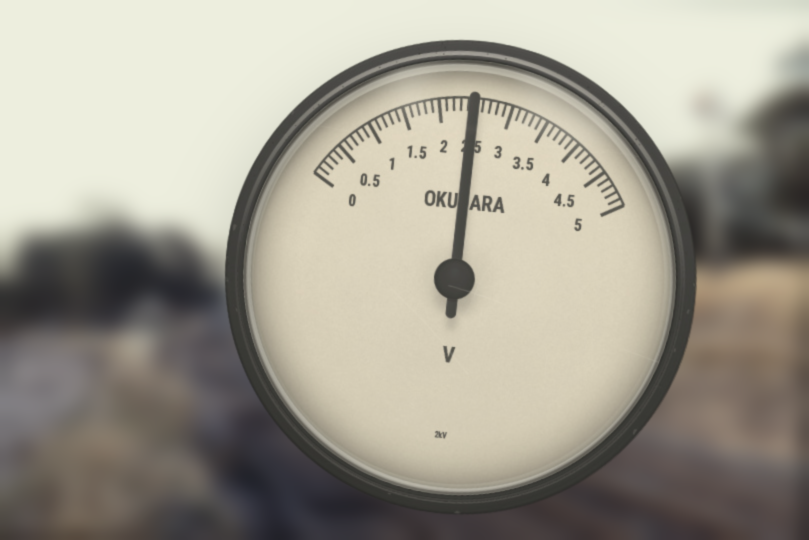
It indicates 2.5,V
